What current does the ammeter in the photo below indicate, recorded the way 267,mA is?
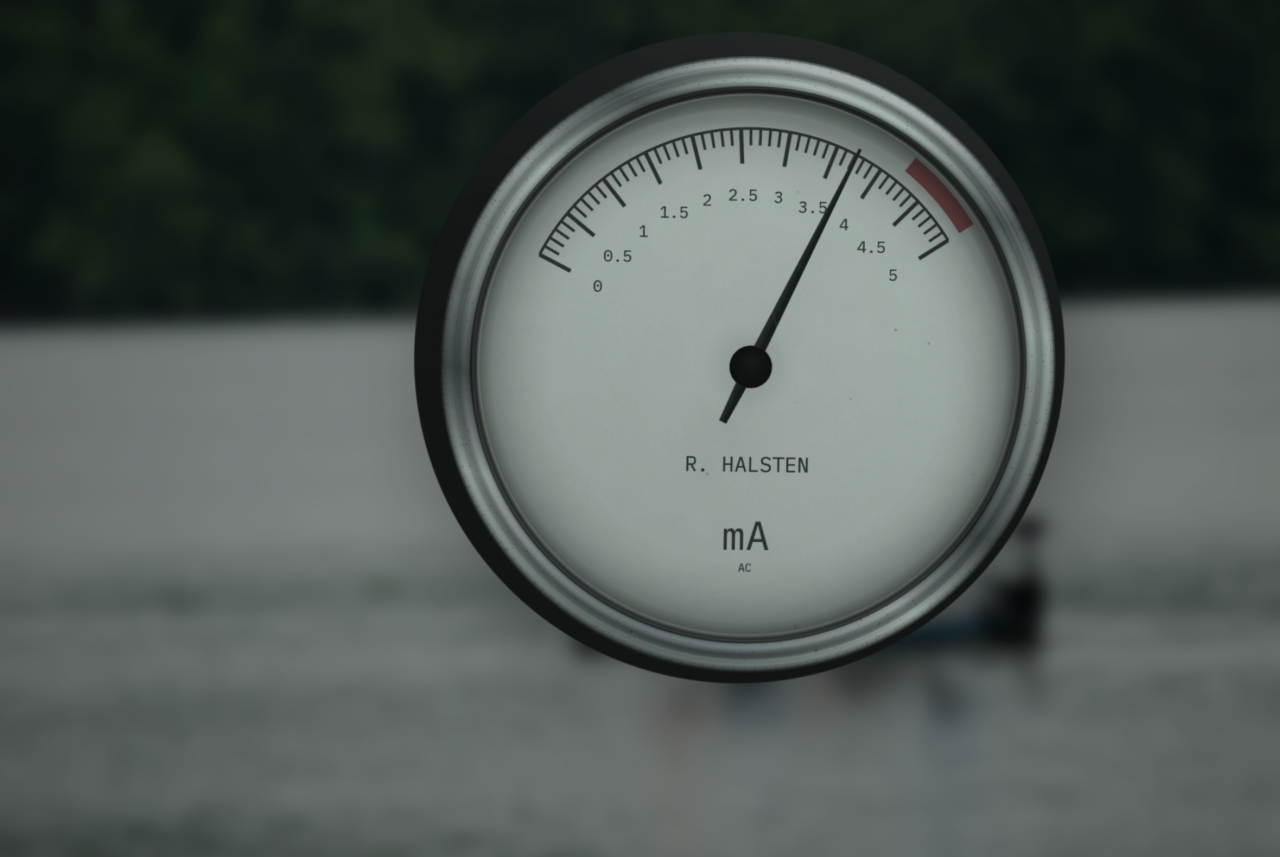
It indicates 3.7,mA
